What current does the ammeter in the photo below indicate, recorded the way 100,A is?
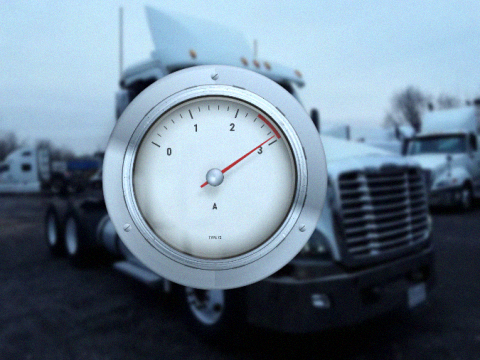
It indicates 2.9,A
